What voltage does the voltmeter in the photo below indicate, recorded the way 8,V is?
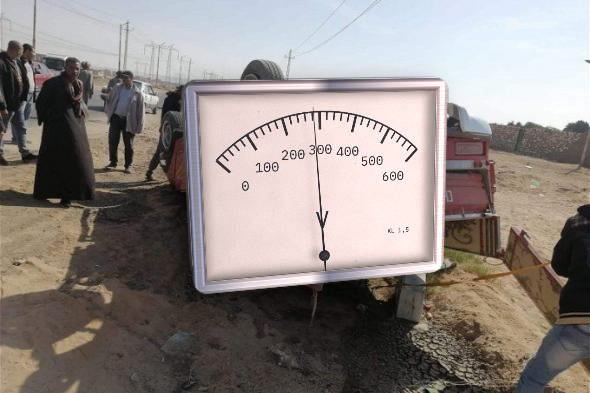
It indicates 280,V
